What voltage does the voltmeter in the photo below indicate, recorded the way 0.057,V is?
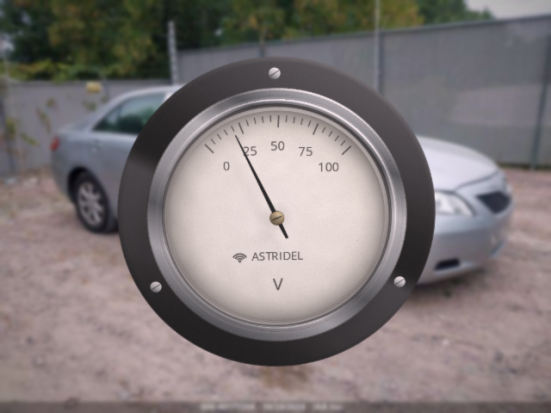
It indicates 20,V
